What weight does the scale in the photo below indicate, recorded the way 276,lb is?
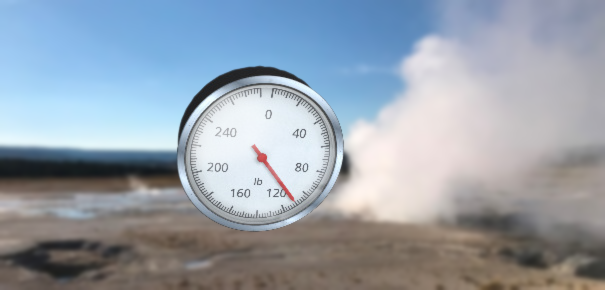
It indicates 110,lb
